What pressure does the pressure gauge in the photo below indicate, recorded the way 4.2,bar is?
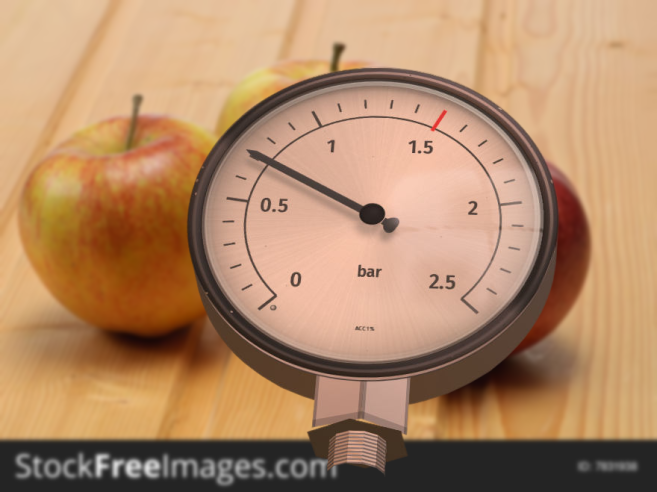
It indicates 0.7,bar
